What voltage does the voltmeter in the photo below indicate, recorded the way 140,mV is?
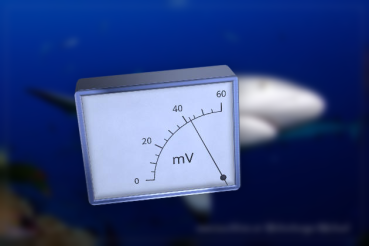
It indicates 42.5,mV
